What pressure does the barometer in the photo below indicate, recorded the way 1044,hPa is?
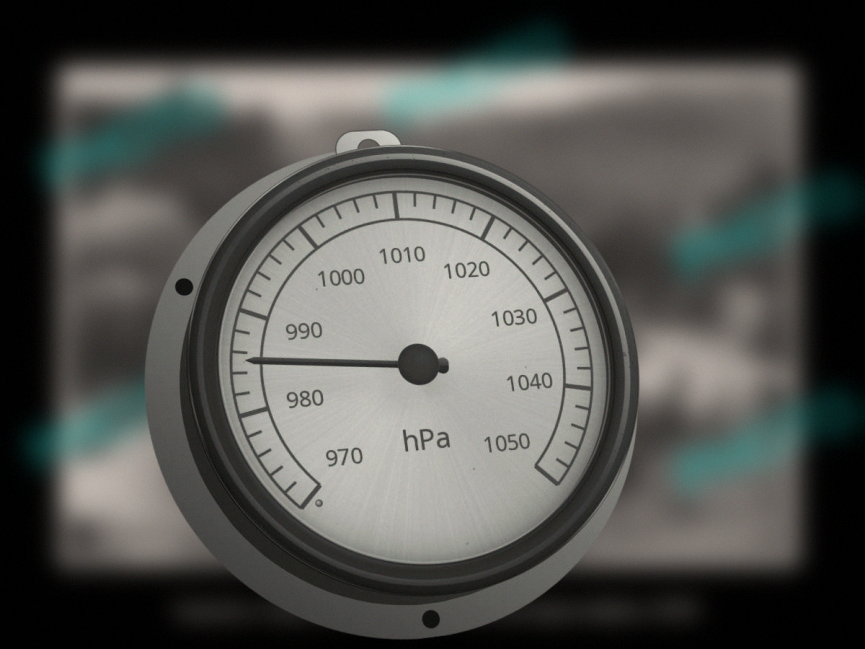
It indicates 985,hPa
